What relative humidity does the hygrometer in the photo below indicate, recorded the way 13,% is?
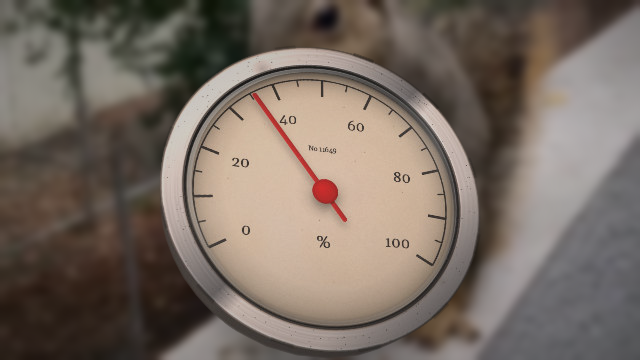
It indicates 35,%
